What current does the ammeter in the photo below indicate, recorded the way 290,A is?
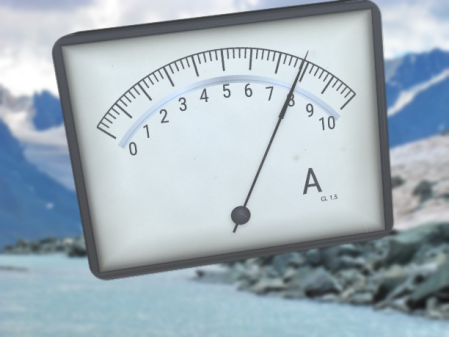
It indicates 7.8,A
